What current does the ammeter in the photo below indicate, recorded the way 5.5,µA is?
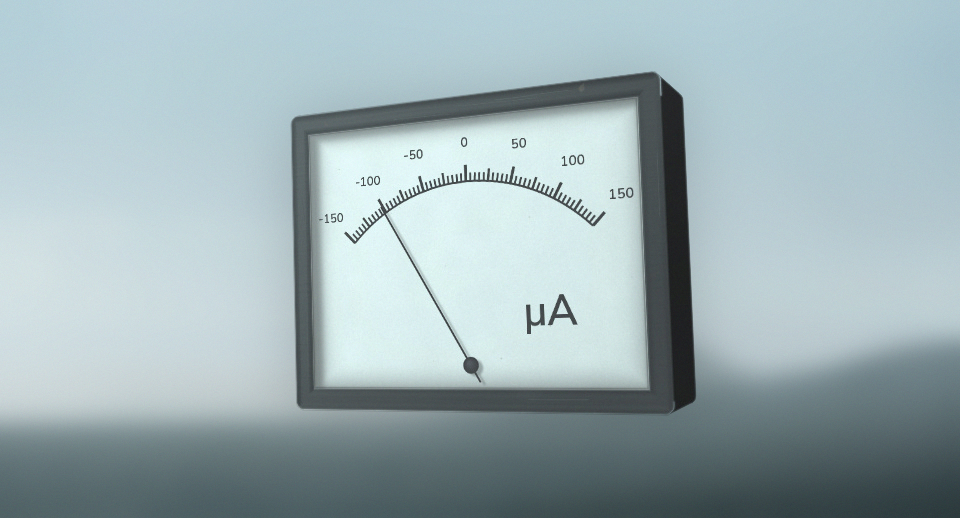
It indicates -100,µA
